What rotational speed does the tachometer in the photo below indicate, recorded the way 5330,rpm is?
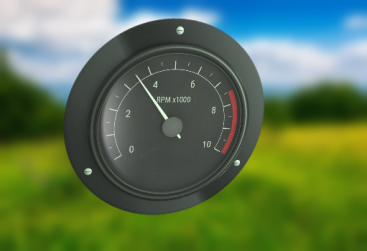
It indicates 3500,rpm
